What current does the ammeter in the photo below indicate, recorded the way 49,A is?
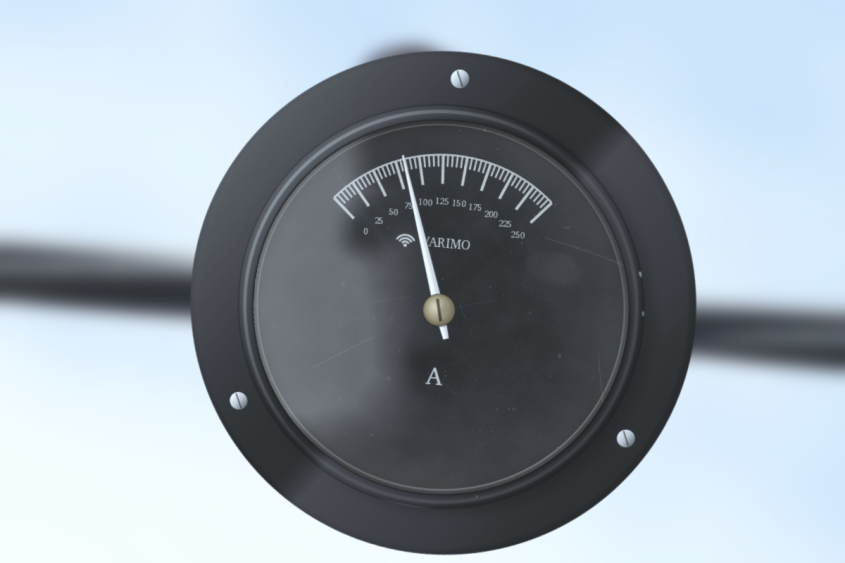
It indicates 85,A
